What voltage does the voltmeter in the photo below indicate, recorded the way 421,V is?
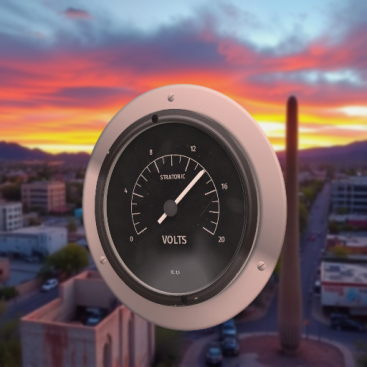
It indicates 14,V
